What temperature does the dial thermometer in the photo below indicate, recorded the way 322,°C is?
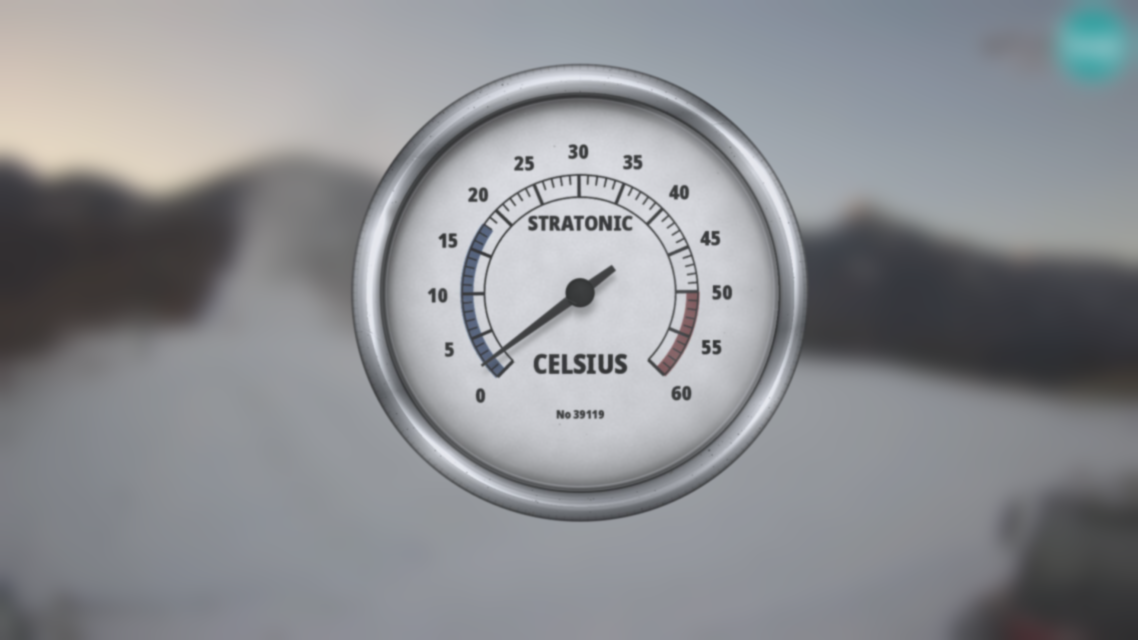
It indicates 2,°C
